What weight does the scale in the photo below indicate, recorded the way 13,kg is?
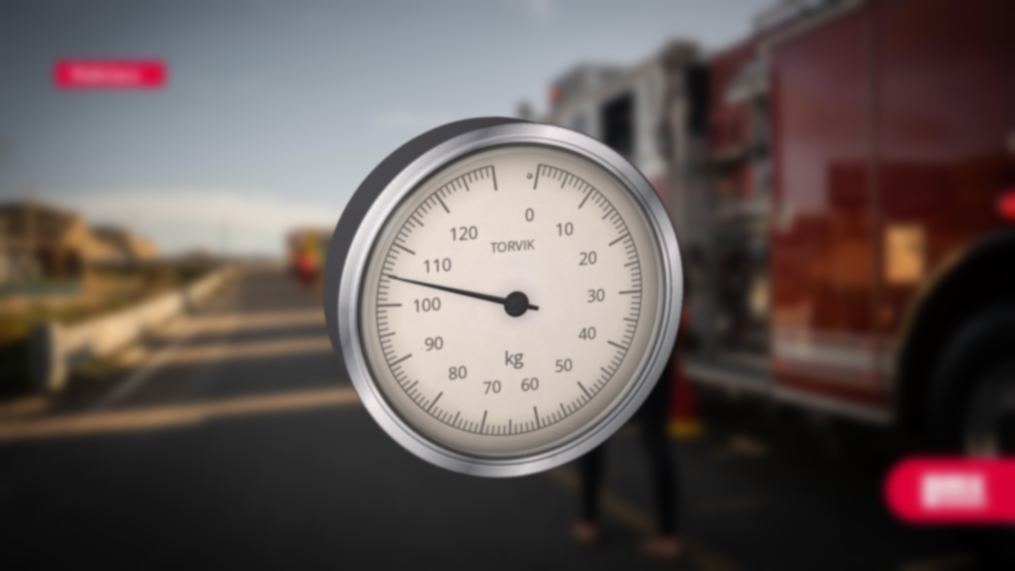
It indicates 105,kg
